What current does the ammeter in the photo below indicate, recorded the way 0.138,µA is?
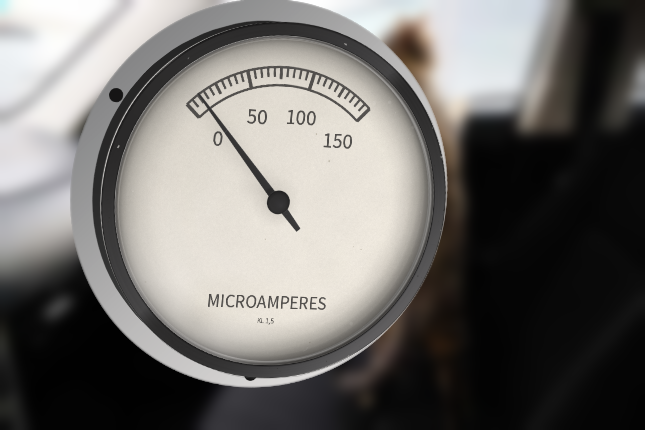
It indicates 10,µA
